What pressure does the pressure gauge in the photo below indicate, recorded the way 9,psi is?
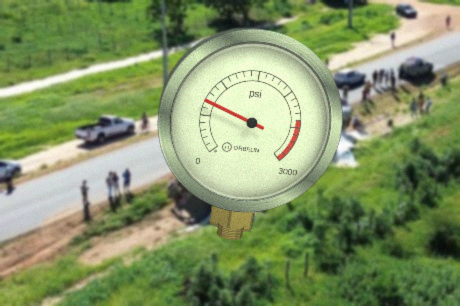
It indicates 700,psi
